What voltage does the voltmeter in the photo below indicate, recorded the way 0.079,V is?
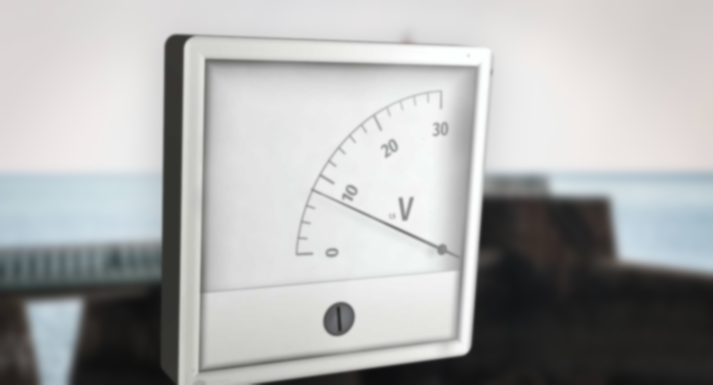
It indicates 8,V
